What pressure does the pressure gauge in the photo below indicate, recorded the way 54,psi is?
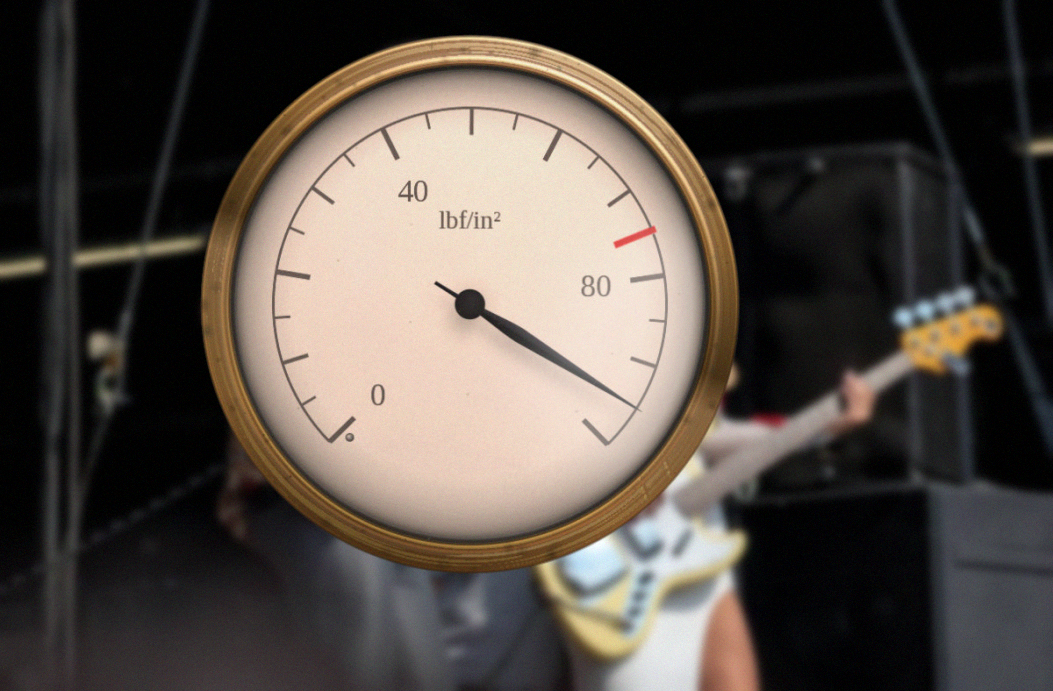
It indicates 95,psi
